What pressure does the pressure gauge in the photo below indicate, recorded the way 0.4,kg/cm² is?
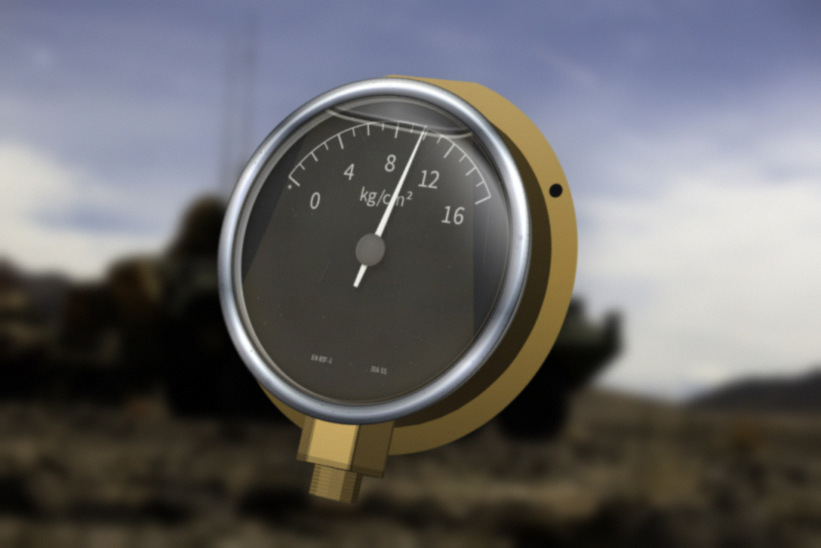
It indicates 10,kg/cm²
